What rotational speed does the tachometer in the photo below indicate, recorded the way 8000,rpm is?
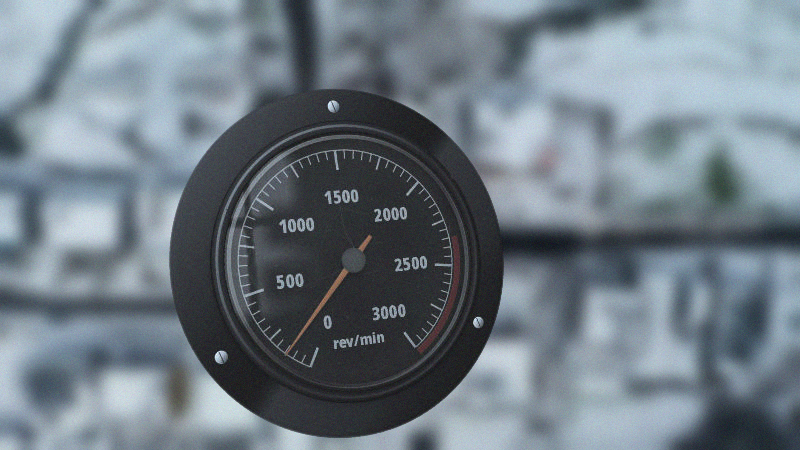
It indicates 150,rpm
